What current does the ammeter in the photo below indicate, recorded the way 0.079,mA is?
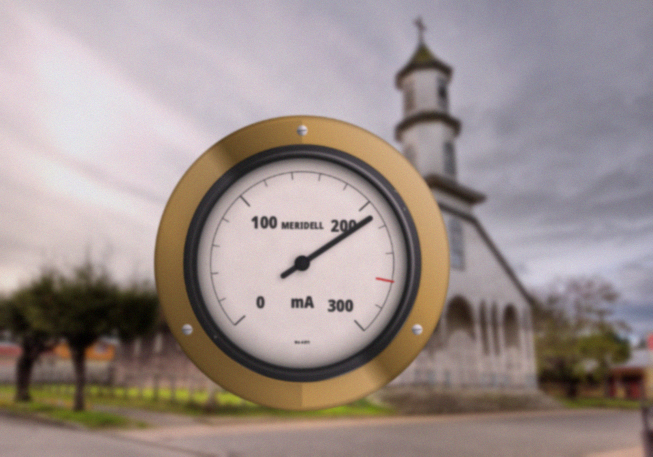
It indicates 210,mA
